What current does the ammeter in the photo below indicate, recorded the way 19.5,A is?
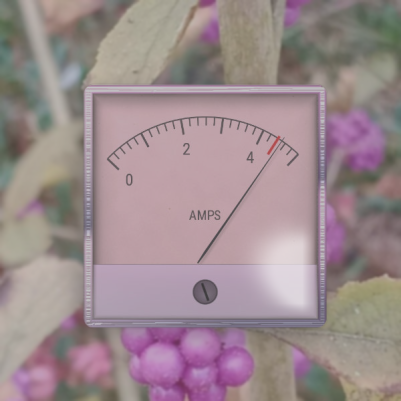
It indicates 4.5,A
